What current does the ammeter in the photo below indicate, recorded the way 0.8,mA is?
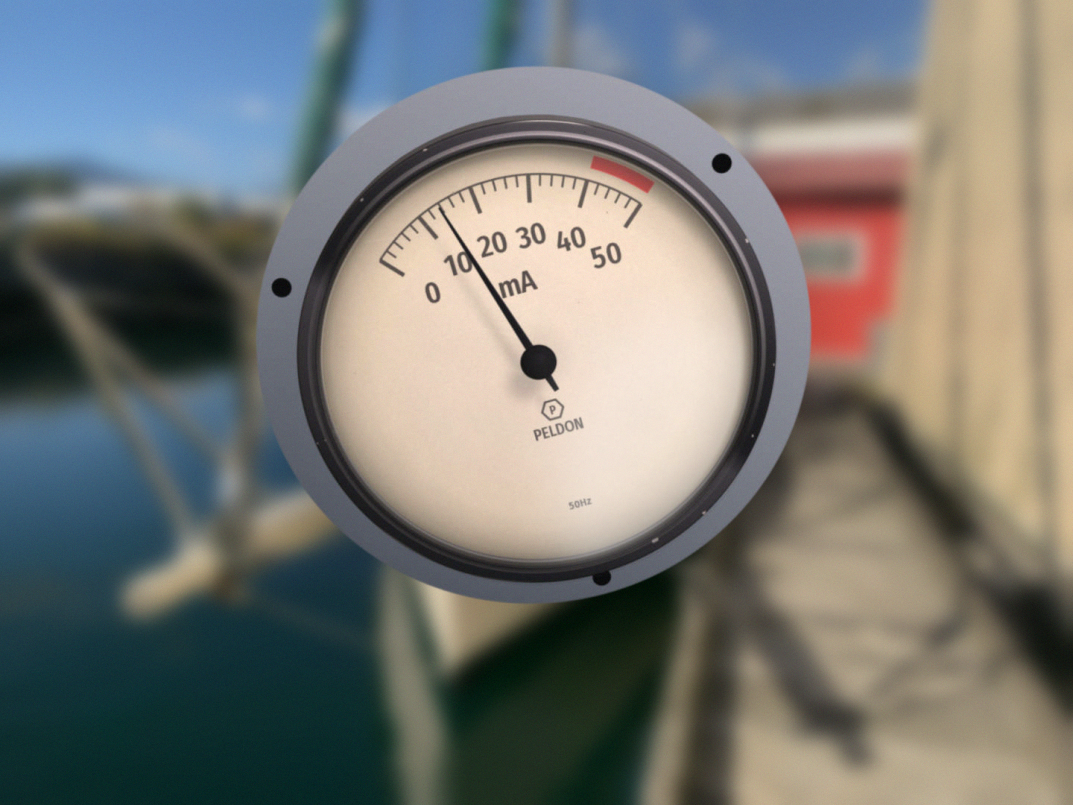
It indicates 14,mA
